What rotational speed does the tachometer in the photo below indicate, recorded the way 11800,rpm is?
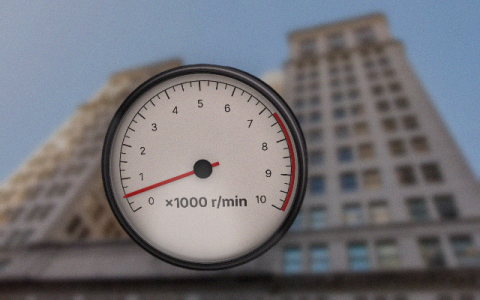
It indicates 500,rpm
